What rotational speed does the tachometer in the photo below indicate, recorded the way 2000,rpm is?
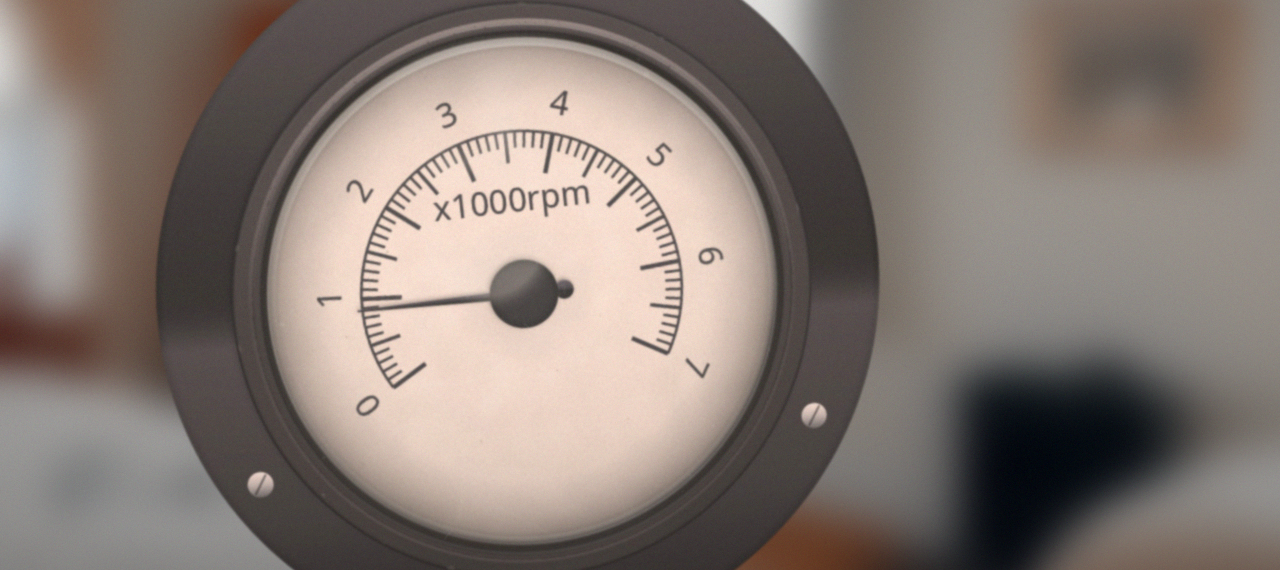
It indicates 900,rpm
